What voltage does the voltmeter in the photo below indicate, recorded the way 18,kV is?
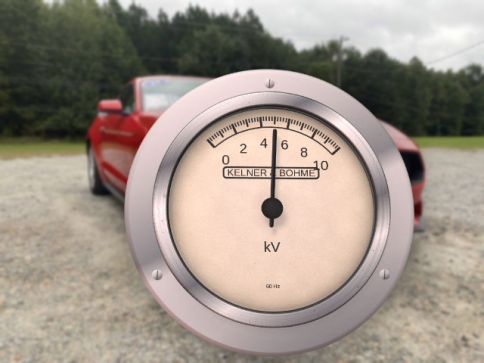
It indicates 5,kV
